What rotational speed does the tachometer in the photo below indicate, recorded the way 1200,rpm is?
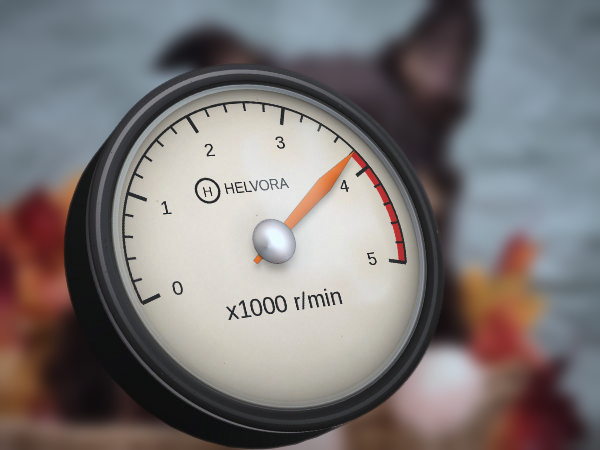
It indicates 3800,rpm
